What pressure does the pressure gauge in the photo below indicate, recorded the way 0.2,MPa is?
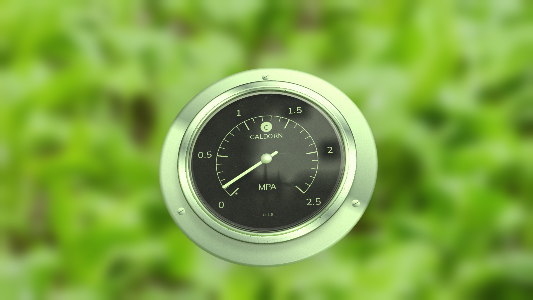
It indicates 0.1,MPa
